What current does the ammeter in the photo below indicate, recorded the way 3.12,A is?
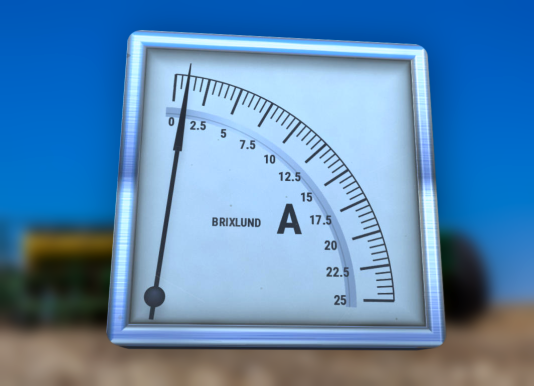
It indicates 1,A
